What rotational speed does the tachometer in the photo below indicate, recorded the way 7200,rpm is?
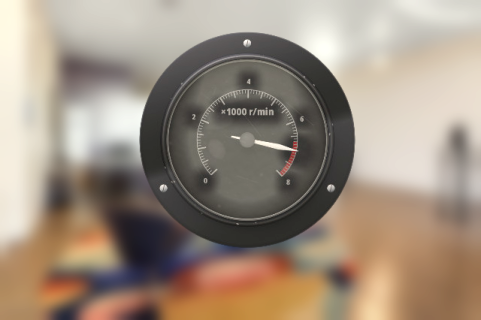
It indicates 7000,rpm
